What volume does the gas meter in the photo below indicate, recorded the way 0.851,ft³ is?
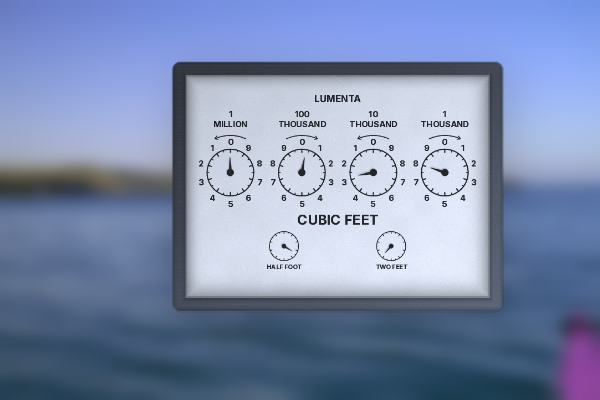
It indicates 2800,ft³
